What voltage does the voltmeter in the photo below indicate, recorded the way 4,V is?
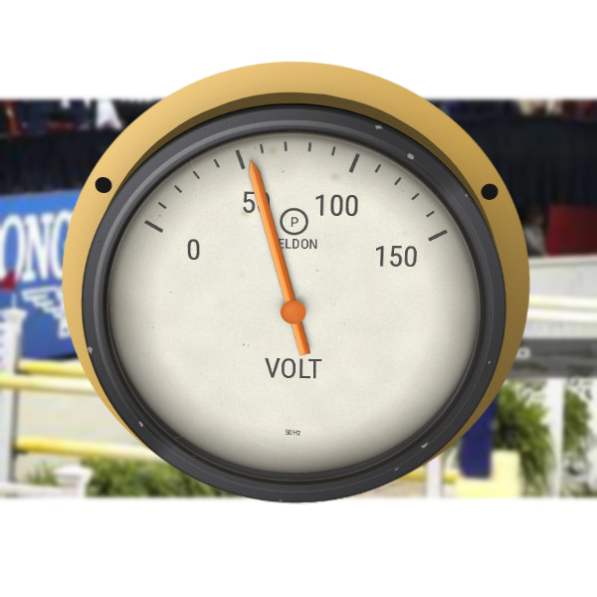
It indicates 55,V
